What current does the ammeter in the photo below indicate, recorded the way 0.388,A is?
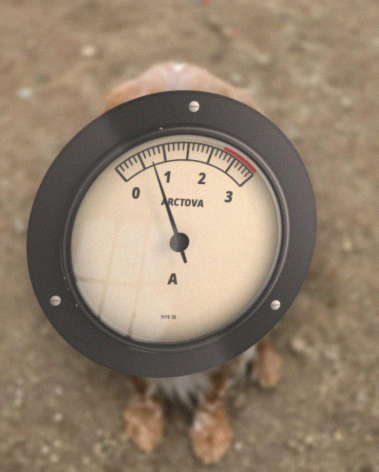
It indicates 0.7,A
